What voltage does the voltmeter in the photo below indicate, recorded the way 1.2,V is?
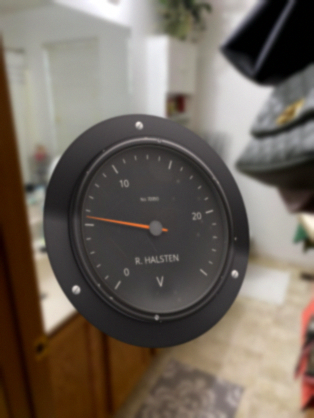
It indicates 5.5,V
